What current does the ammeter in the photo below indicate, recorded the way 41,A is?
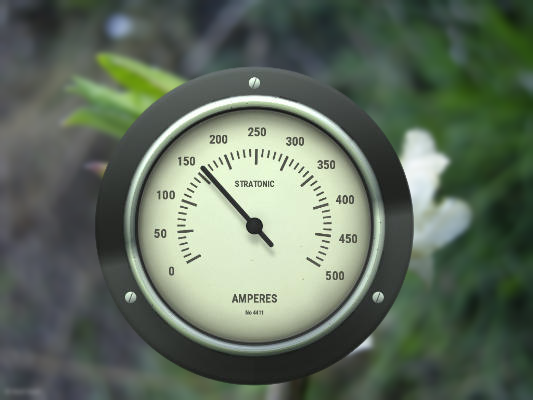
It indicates 160,A
